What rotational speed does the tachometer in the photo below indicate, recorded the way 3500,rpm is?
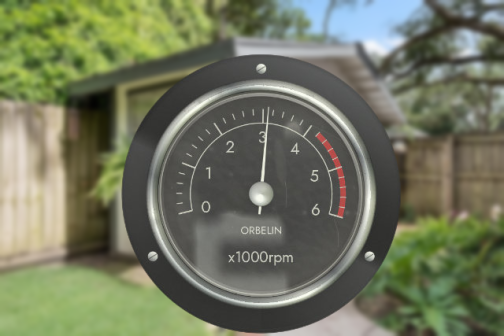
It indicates 3100,rpm
